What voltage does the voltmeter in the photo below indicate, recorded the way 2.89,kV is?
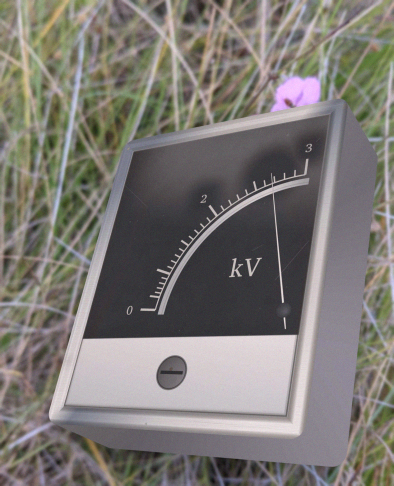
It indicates 2.7,kV
